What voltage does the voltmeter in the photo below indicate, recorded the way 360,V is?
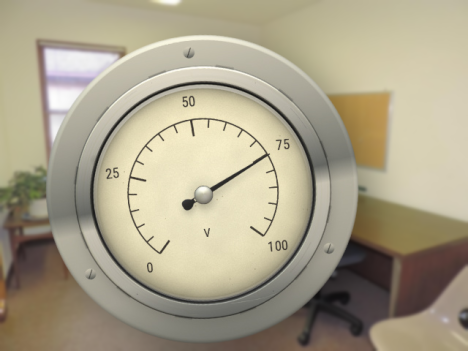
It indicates 75,V
